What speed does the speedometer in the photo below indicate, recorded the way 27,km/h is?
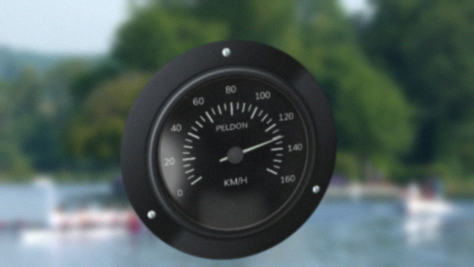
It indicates 130,km/h
